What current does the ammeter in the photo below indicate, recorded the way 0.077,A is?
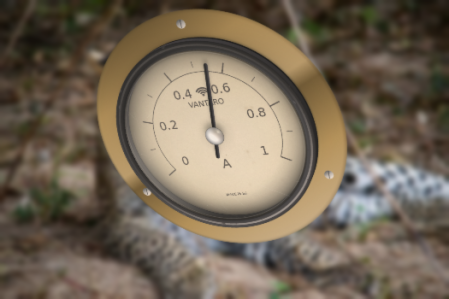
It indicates 0.55,A
